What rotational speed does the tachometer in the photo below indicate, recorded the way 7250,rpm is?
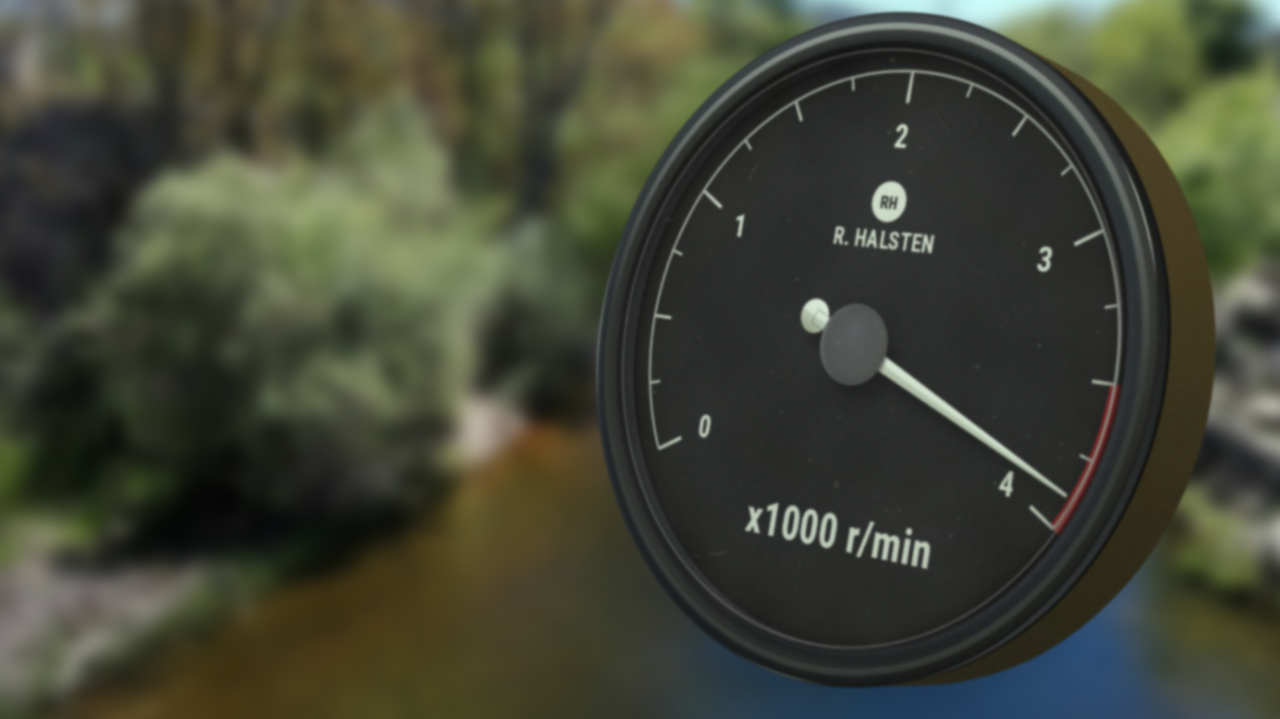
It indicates 3875,rpm
